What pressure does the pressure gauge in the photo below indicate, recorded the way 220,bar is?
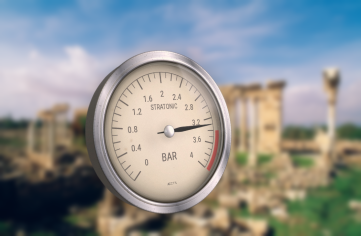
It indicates 3.3,bar
